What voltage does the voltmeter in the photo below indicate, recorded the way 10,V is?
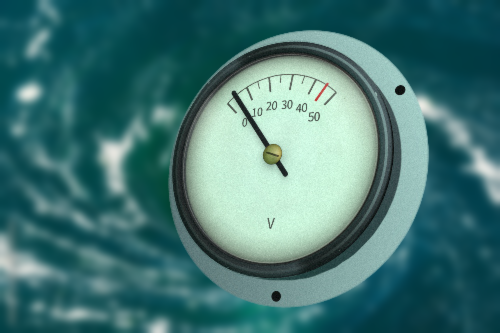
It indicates 5,V
